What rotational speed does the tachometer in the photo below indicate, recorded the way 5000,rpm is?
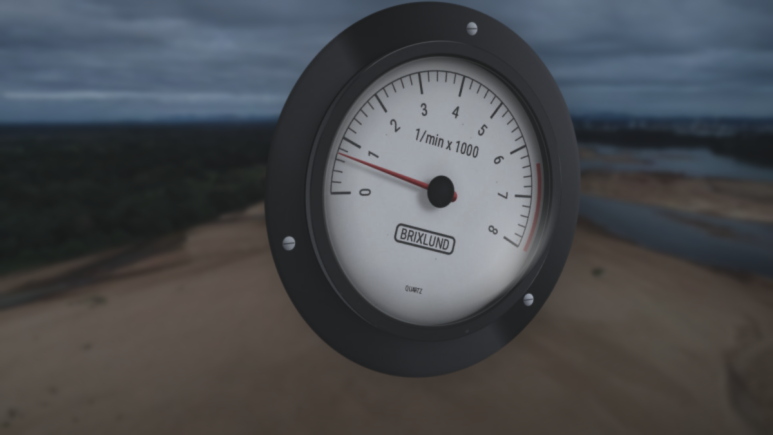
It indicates 700,rpm
